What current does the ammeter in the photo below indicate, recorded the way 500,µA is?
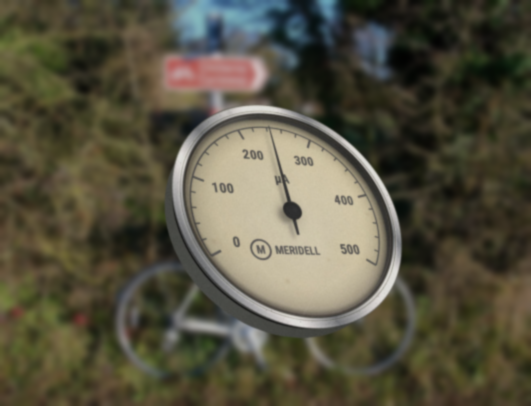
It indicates 240,µA
